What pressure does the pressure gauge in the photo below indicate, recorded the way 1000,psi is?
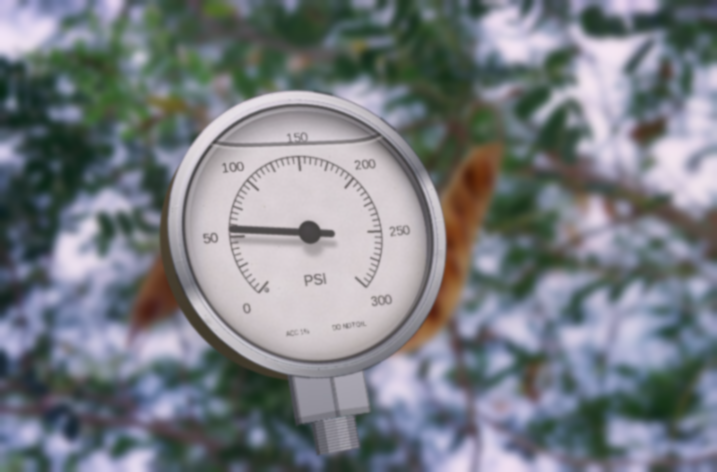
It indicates 55,psi
